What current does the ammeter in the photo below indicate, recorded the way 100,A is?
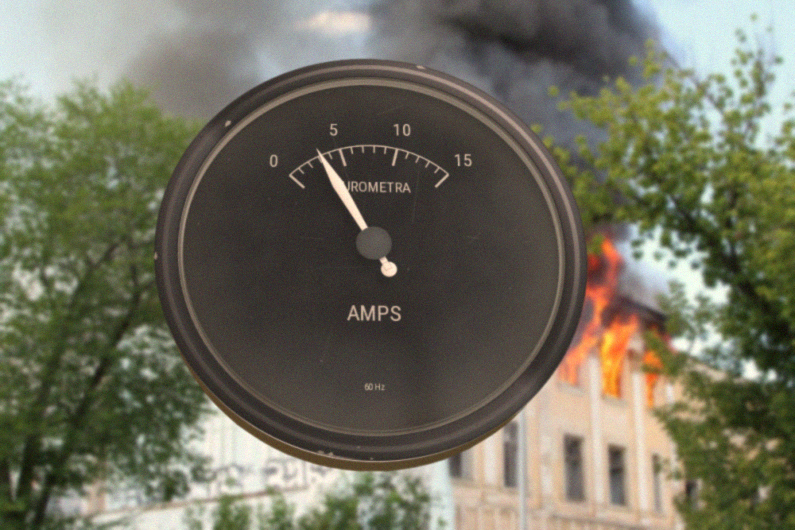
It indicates 3,A
